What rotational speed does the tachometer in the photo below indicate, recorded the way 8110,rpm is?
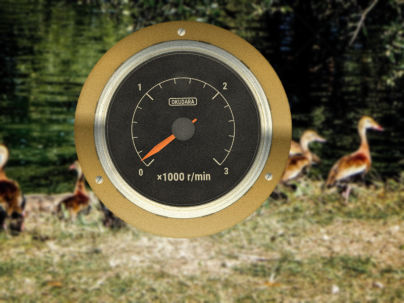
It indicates 100,rpm
